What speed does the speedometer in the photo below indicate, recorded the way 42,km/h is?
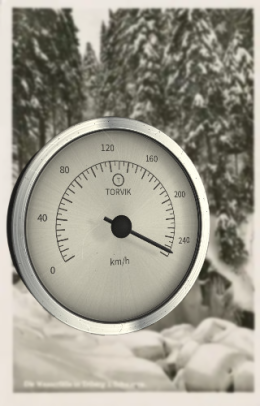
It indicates 255,km/h
